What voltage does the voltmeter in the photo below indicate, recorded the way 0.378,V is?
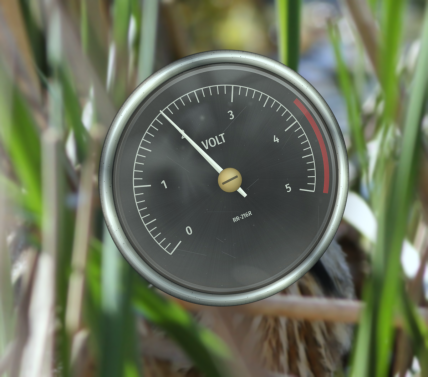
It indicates 2,V
